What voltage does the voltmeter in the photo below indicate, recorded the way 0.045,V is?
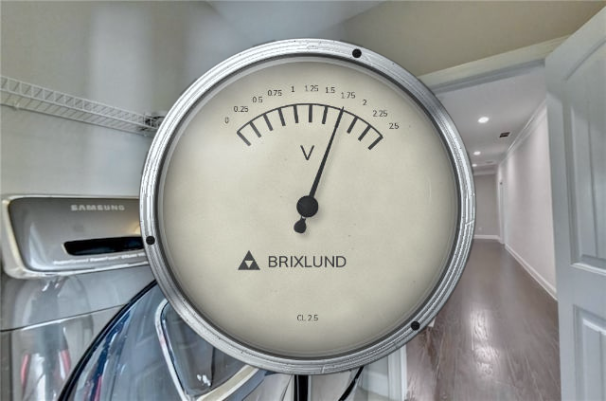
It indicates 1.75,V
